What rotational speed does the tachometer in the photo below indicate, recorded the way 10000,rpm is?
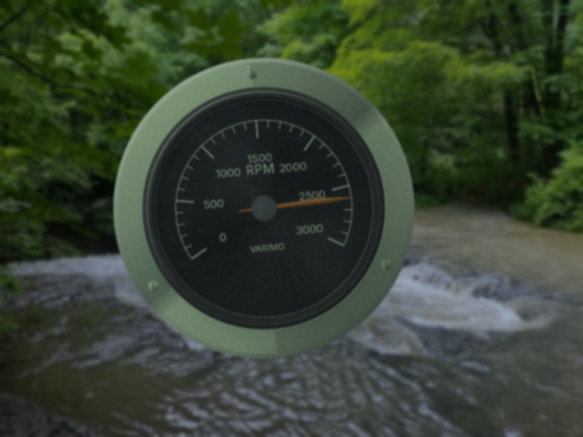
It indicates 2600,rpm
